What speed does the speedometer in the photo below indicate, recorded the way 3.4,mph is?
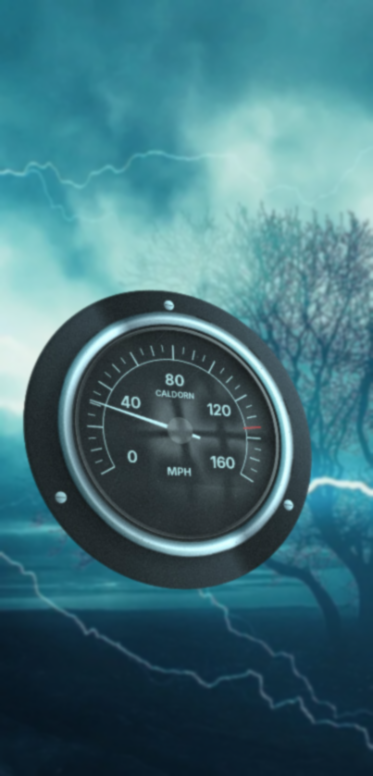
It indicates 30,mph
